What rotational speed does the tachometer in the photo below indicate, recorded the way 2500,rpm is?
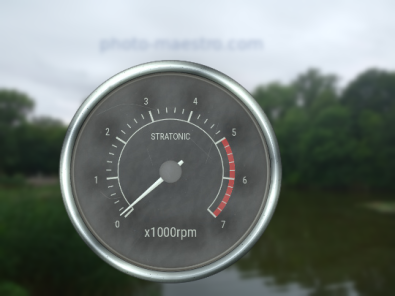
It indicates 100,rpm
